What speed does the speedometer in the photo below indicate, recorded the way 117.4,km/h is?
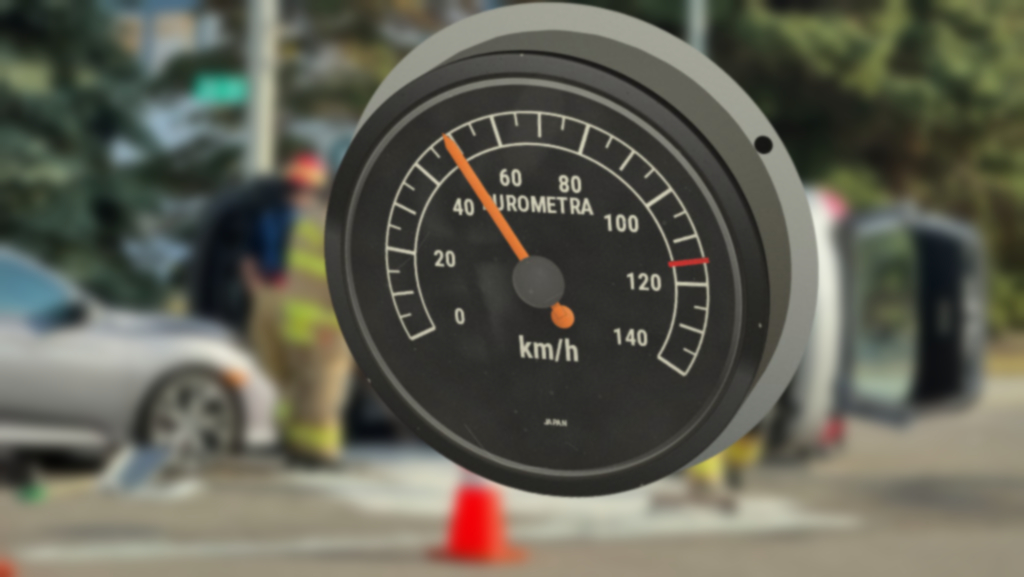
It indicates 50,km/h
